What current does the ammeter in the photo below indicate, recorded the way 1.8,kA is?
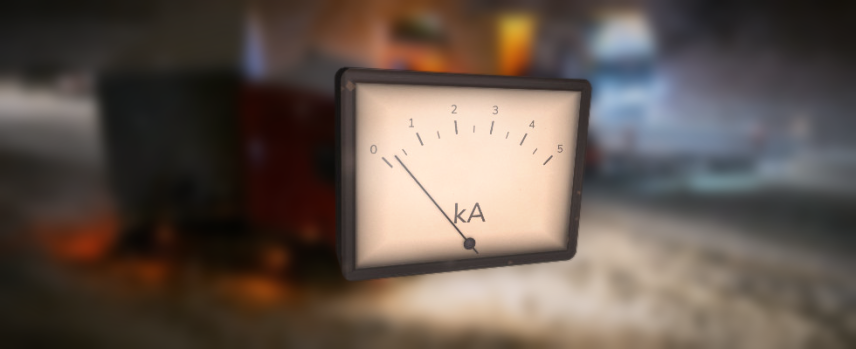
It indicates 0.25,kA
